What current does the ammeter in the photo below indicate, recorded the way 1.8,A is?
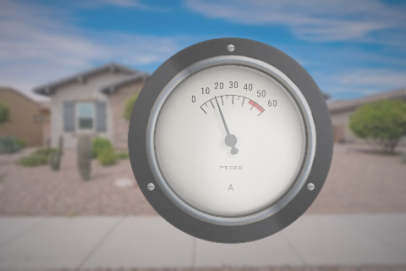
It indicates 15,A
